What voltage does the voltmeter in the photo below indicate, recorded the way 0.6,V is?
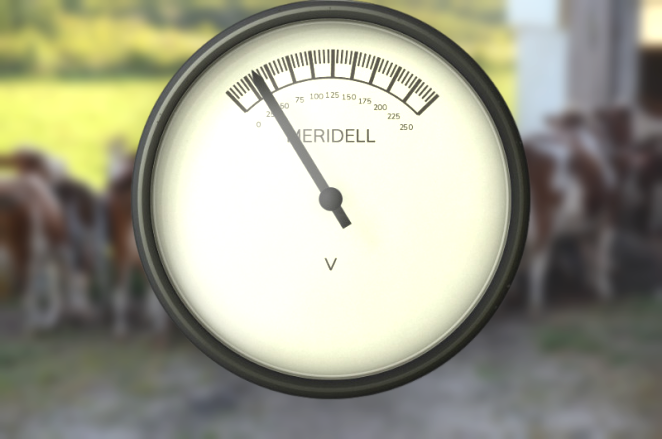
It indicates 35,V
